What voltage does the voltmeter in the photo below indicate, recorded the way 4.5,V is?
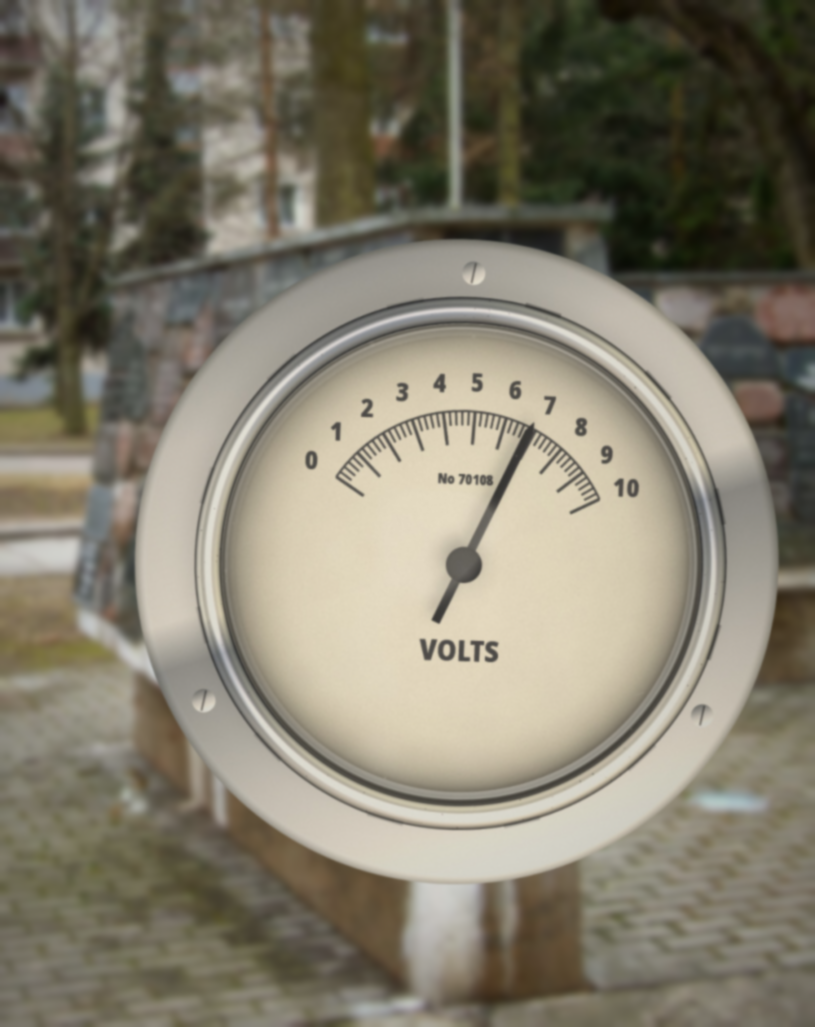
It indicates 6.8,V
